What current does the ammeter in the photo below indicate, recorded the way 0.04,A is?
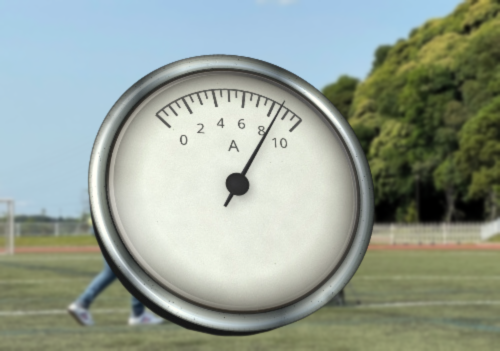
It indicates 8.5,A
